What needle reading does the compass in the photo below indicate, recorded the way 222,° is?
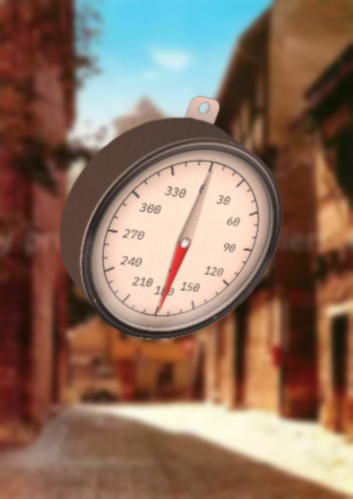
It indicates 180,°
